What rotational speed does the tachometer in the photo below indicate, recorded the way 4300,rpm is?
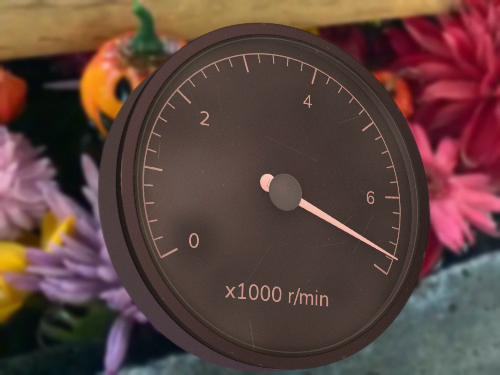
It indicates 6800,rpm
